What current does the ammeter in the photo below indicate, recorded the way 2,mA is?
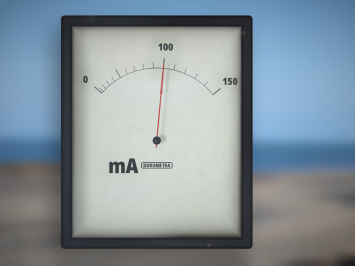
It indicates 100,mA
